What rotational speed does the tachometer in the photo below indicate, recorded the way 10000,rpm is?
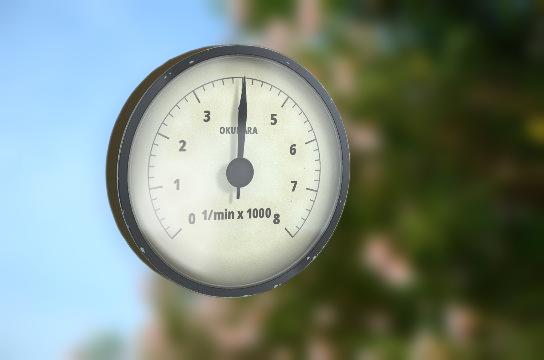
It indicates 4000,rpm
